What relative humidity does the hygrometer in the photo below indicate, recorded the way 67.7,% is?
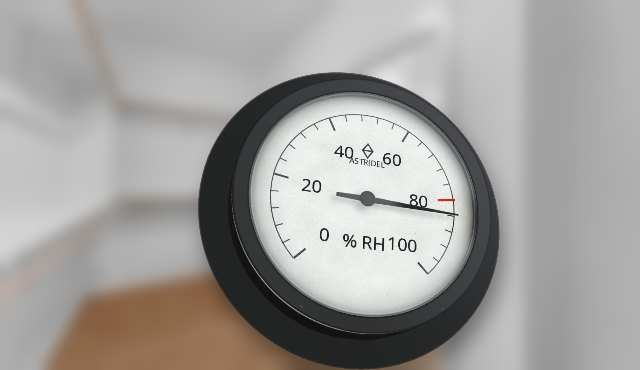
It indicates 84,%
